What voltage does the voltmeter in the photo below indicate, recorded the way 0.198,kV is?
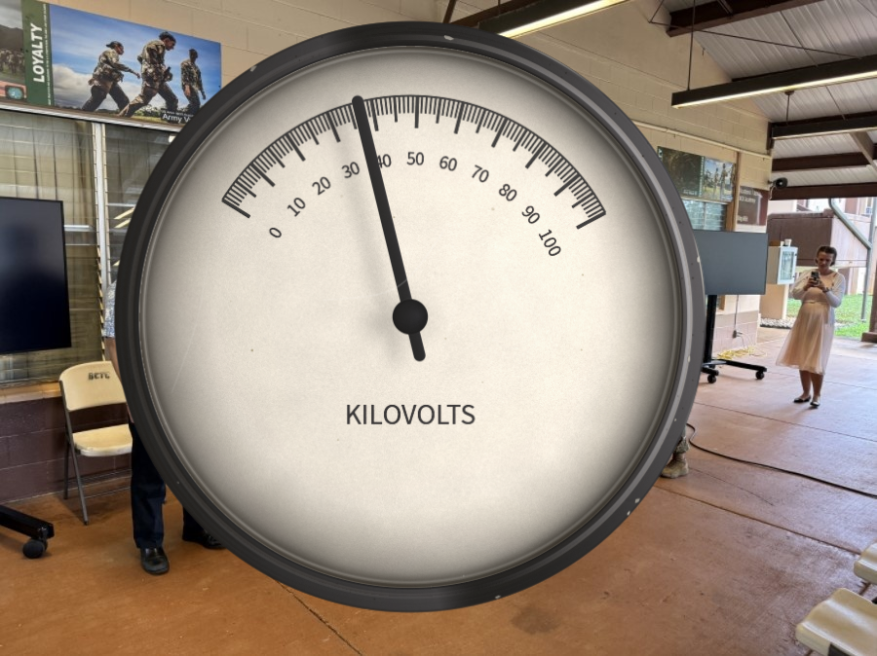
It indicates 37,kV
